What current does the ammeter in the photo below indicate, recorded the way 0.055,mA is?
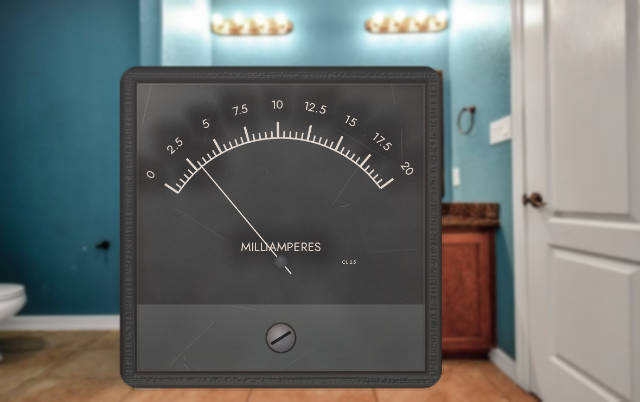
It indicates 3,mA
